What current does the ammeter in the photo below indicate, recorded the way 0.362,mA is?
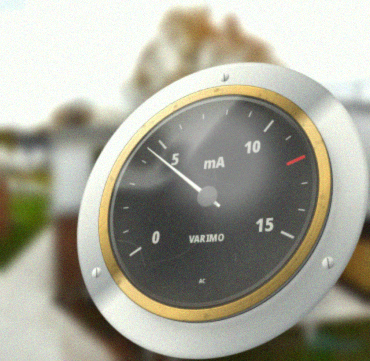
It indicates 4.5,mA
